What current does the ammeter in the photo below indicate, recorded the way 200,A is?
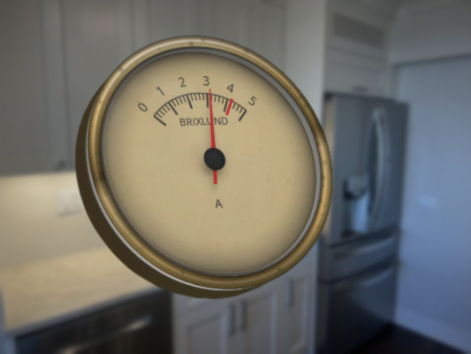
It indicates 3,A
